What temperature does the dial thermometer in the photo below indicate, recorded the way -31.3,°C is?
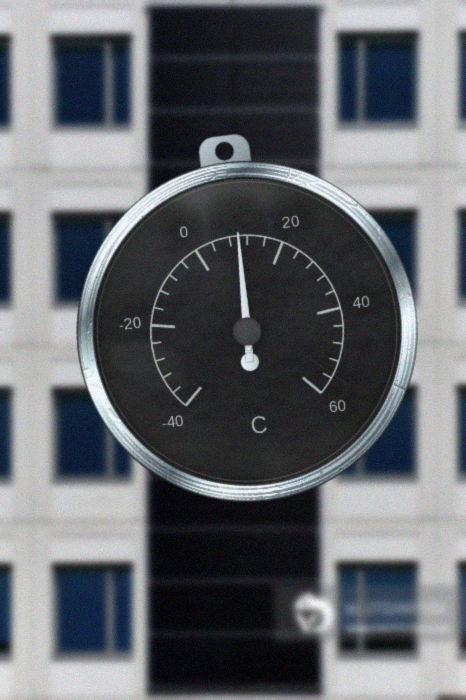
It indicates 10,°C
